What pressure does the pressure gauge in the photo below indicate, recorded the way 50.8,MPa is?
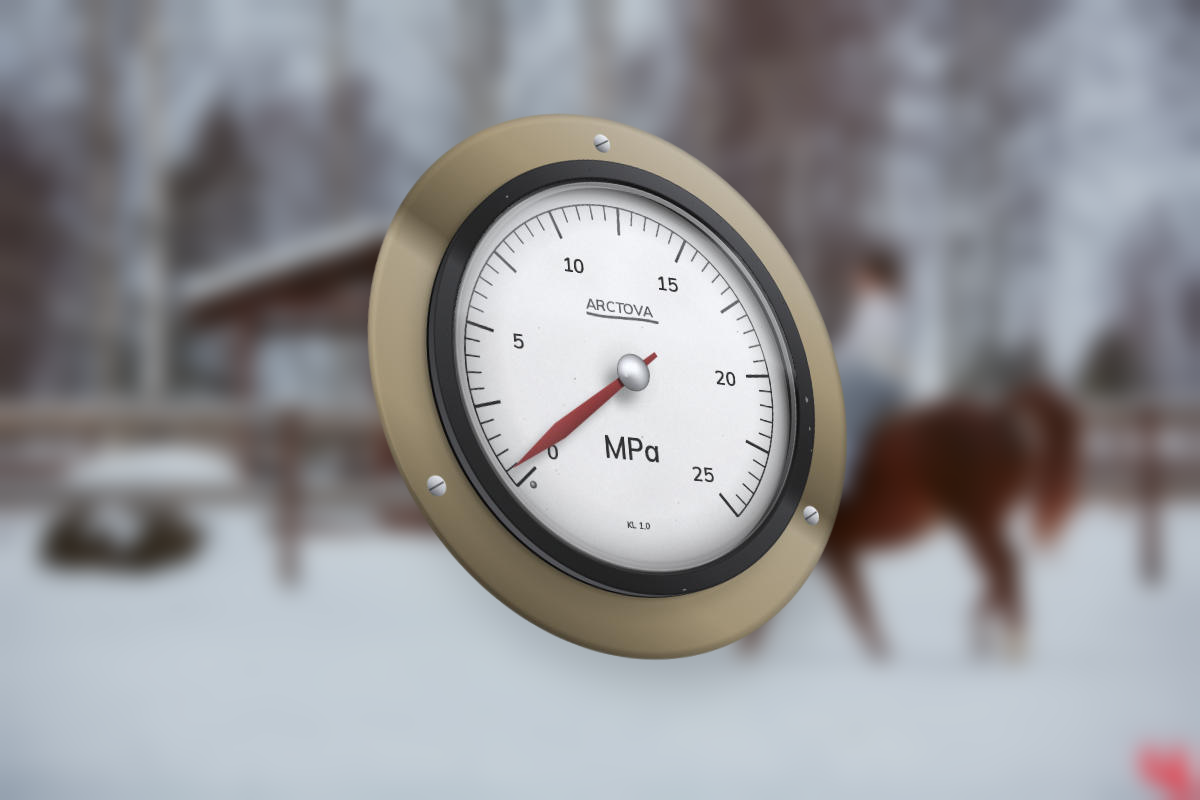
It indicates 0.5,MPa
